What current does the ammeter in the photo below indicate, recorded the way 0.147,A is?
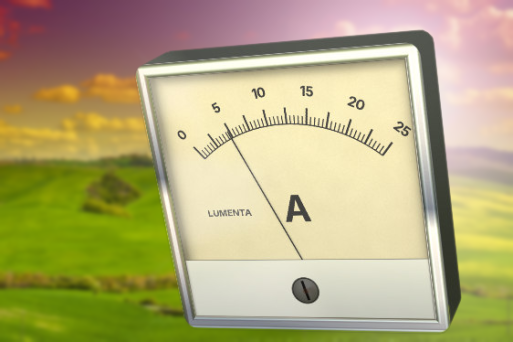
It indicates 5,A
